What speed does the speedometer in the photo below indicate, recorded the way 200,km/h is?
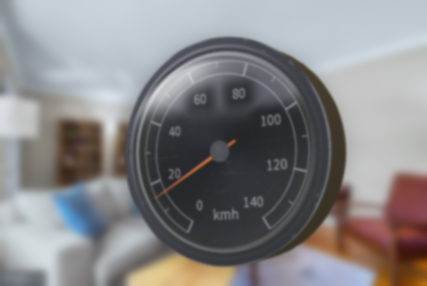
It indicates 15,km/h
